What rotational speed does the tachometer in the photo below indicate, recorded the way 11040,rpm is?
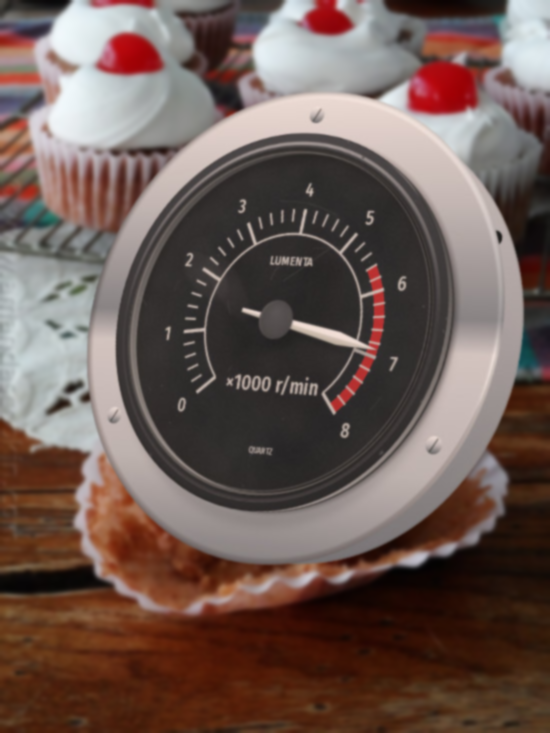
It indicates 6900,rpm
